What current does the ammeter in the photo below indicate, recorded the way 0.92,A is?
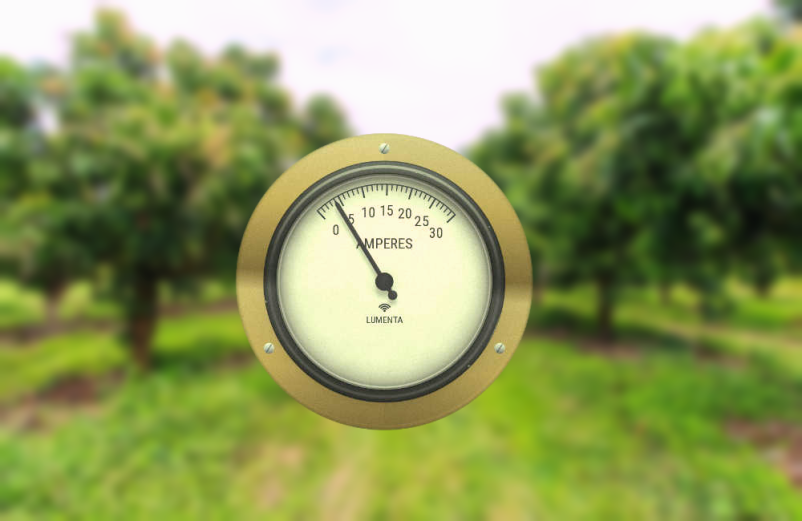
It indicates 4,A
